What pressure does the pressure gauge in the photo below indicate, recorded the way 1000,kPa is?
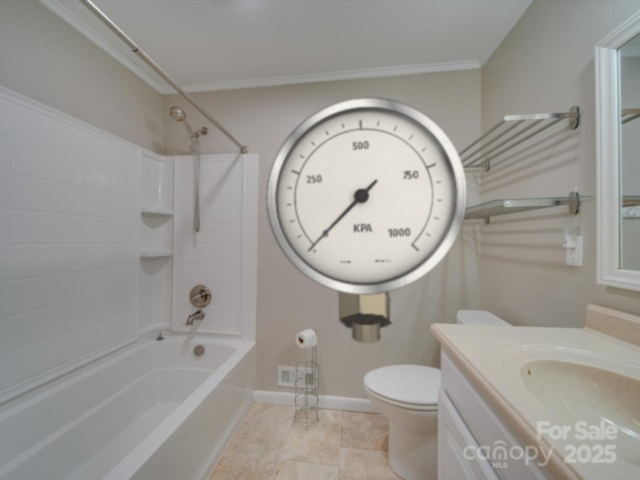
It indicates 0,kPa
